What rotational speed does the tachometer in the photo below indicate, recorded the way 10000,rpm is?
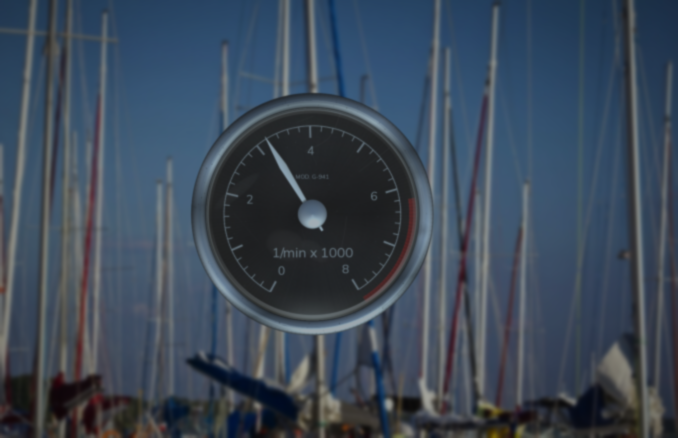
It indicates 3200,rpm
